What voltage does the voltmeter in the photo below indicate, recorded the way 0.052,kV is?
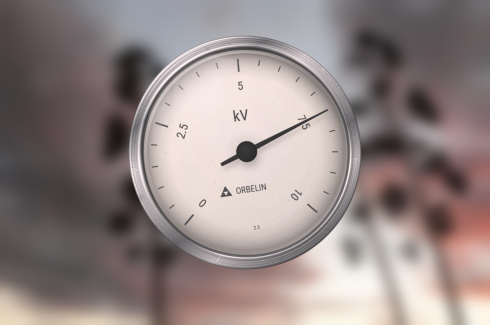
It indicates 7.5,kV
